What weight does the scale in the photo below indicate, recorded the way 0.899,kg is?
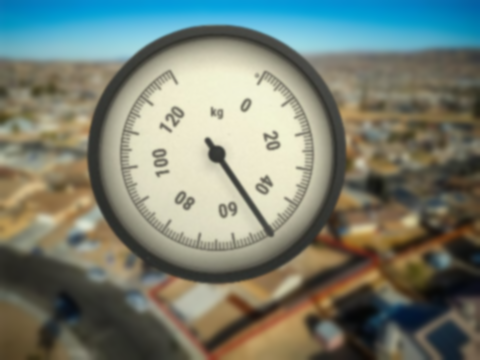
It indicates 50,kg
